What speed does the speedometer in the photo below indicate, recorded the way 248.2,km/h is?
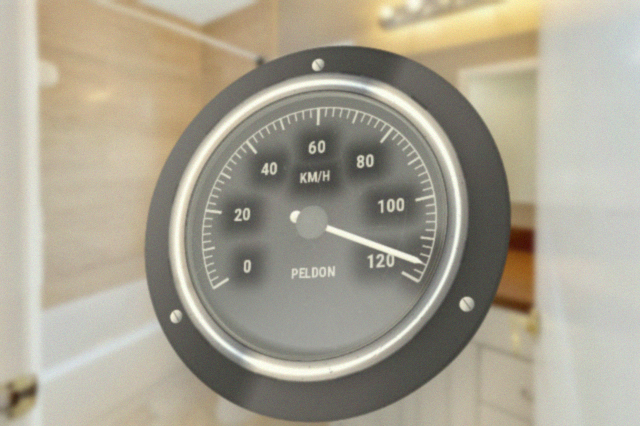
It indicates 116,km/h
